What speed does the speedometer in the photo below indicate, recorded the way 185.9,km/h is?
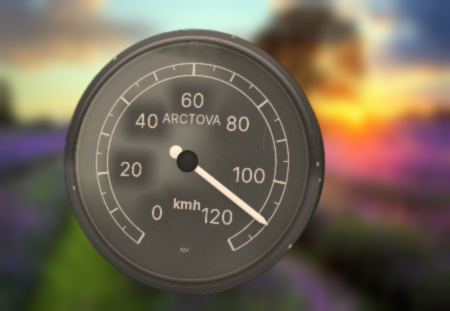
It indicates 110,km/h
